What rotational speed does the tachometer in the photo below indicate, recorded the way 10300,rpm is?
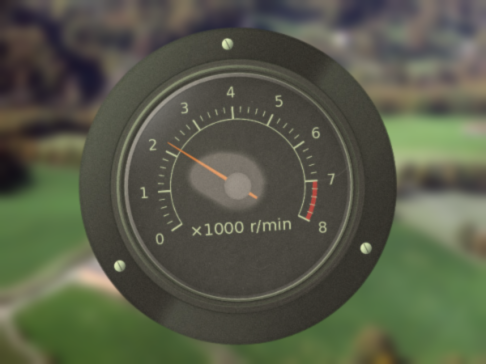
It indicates 2200,rpm
